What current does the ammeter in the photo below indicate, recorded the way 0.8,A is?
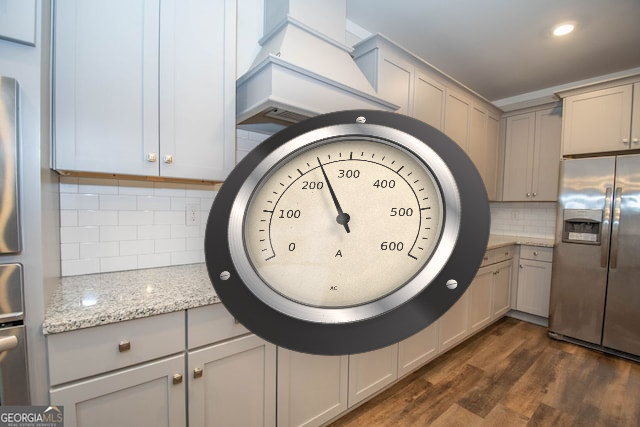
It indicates 240,A
